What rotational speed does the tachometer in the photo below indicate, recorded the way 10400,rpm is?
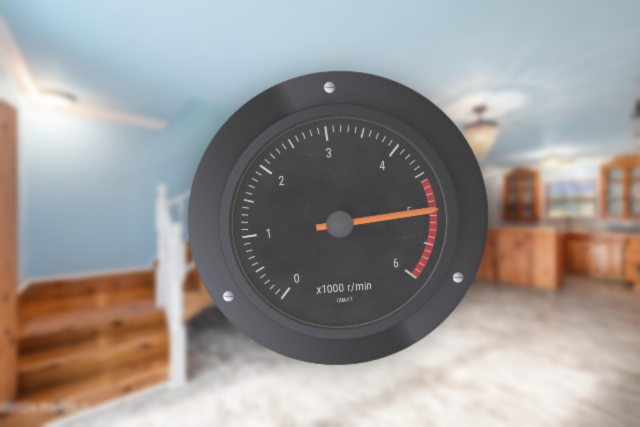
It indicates 5000,rpm
